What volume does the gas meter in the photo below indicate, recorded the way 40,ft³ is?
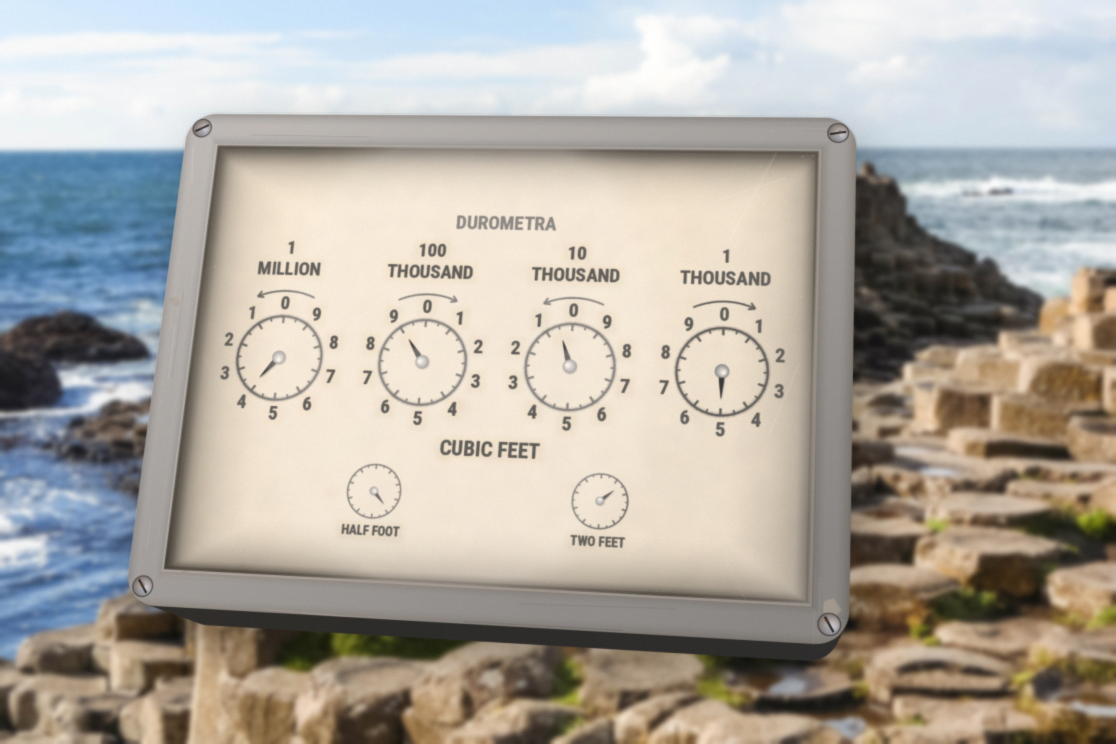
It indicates 390500,ft³
